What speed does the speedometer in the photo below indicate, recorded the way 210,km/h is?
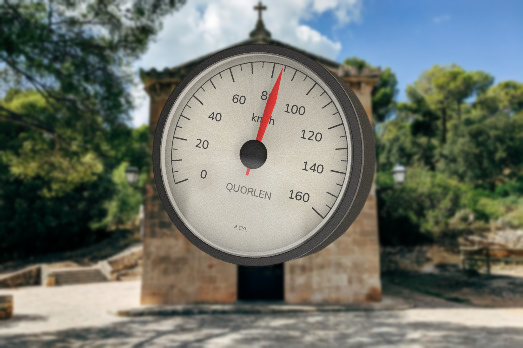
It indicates 85,km/h
